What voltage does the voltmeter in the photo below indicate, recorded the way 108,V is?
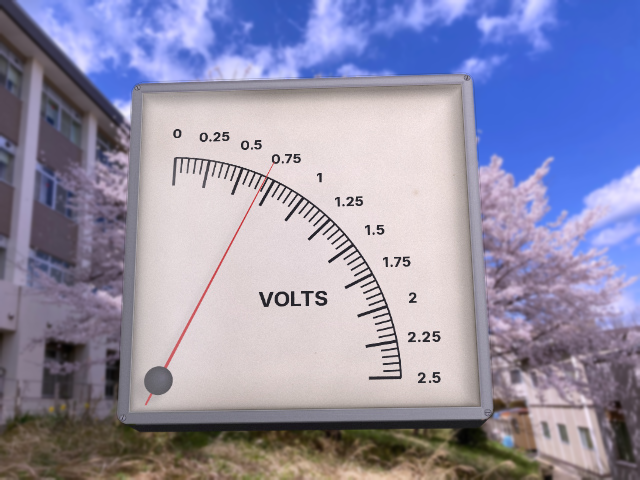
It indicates 0.7,V
